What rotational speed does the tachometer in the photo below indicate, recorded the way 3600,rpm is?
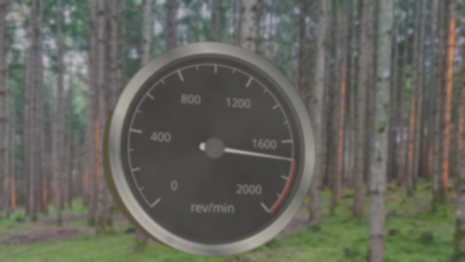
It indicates 1700,rpm
